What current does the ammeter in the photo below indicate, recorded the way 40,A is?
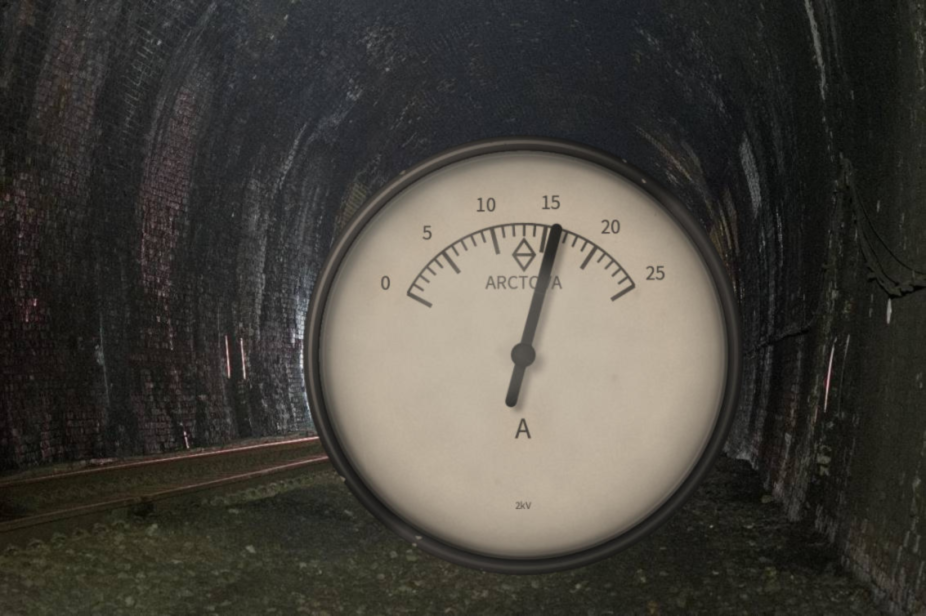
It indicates 16,A
